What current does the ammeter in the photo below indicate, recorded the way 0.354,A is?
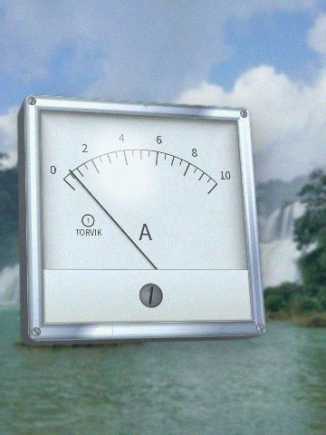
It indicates 0.5,A
